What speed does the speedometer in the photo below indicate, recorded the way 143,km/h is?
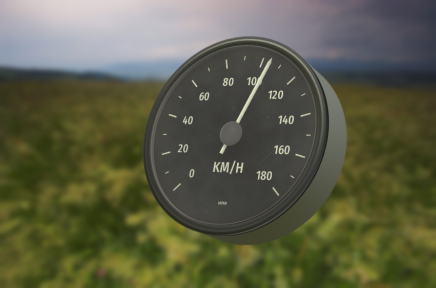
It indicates 105,km/h
